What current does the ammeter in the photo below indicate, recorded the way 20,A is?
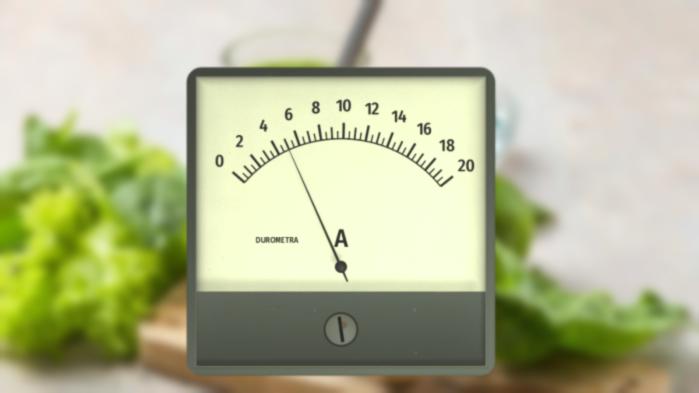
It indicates 5,A
